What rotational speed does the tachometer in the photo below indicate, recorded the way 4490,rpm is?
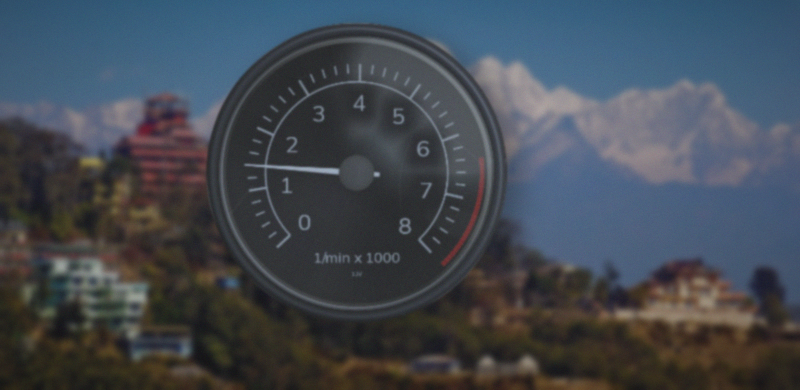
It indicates 1400,rpm
